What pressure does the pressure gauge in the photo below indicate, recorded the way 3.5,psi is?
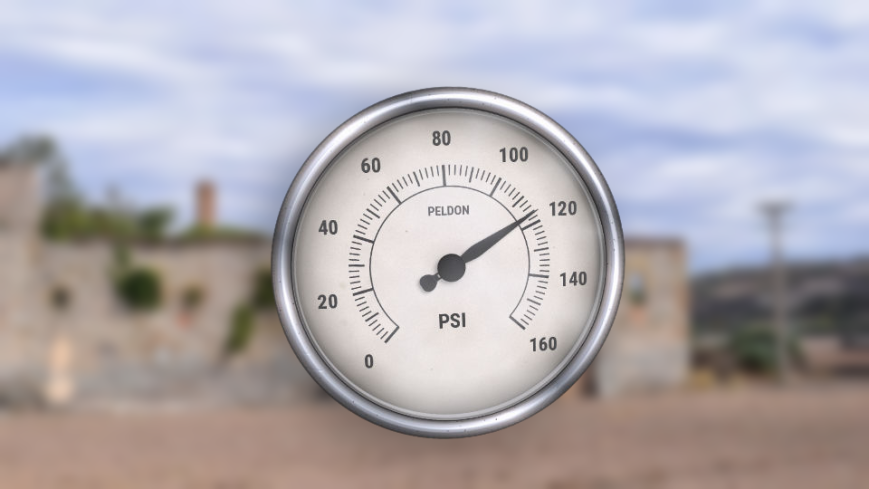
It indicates 116,psi
